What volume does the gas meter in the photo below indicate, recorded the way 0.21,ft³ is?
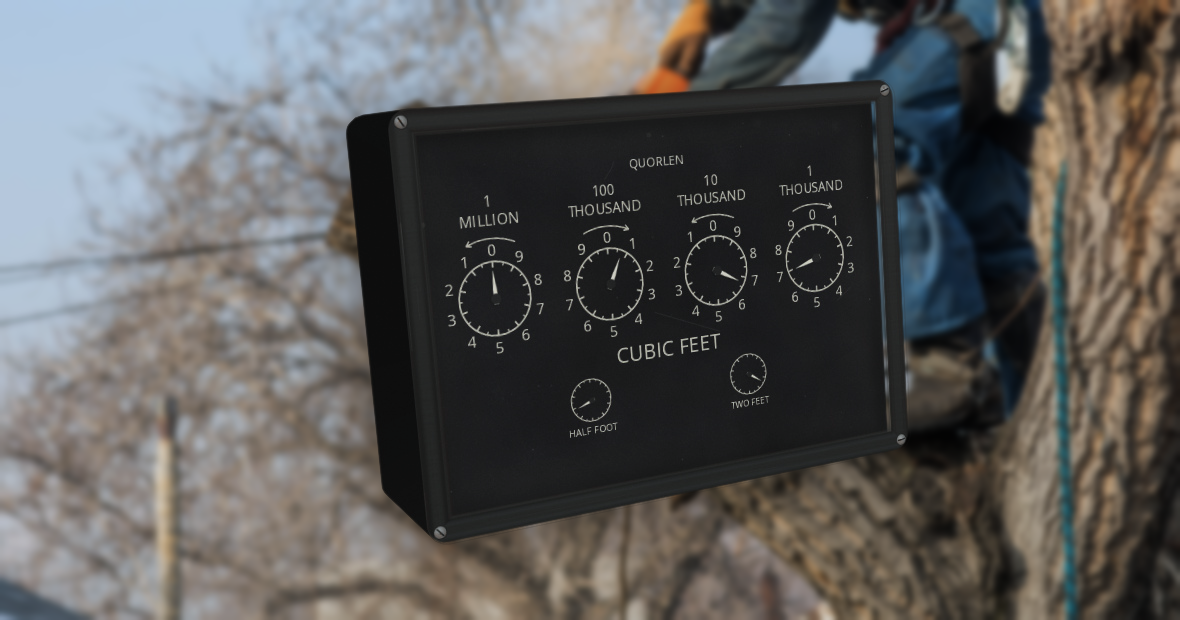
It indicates 6700,ft³
